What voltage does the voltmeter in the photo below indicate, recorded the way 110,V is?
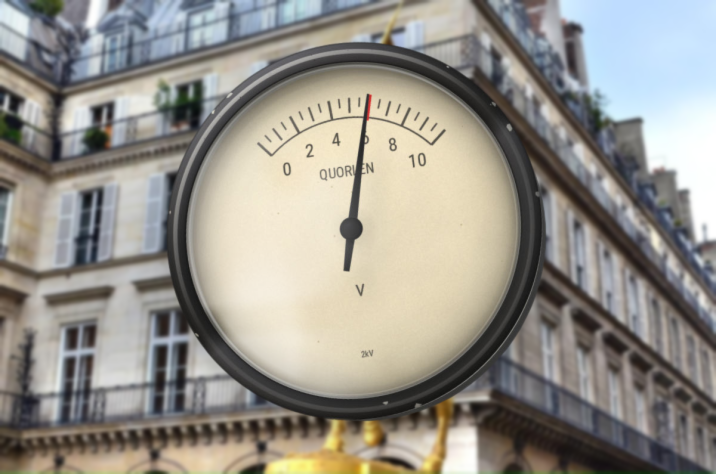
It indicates 6,V
